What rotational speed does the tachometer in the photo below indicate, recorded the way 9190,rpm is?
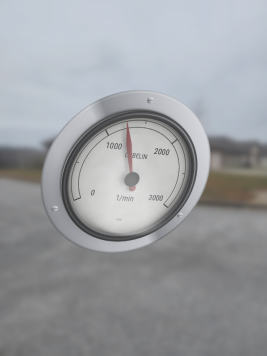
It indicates 1250,rpm
